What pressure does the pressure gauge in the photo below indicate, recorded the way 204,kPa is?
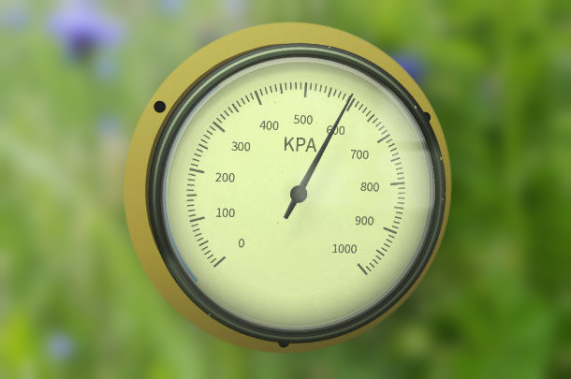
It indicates 590,kPa
